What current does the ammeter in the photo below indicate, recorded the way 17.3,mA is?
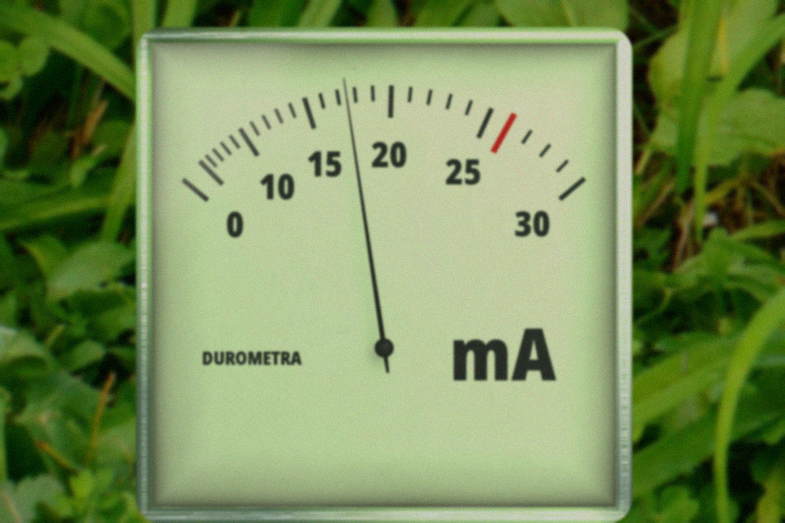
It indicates 17.5,mA
